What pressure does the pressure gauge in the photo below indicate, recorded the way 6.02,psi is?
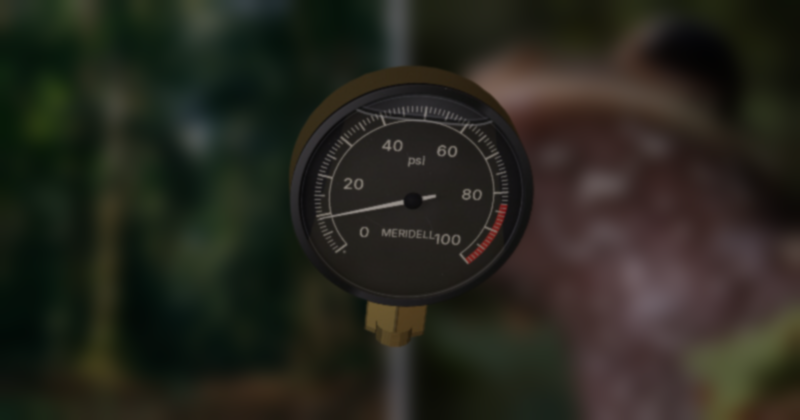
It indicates 10,psi
